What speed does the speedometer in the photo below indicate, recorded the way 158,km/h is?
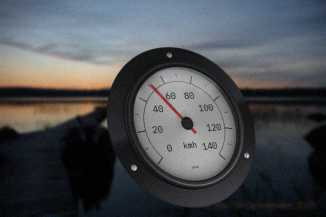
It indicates 50,km/h
